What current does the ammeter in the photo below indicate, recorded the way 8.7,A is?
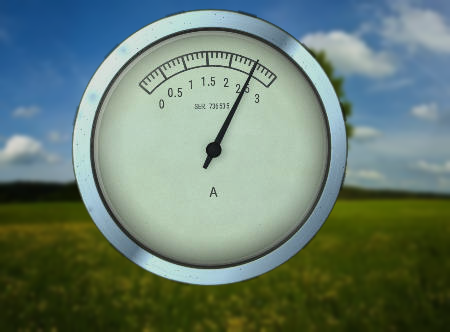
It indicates 2.5,A
